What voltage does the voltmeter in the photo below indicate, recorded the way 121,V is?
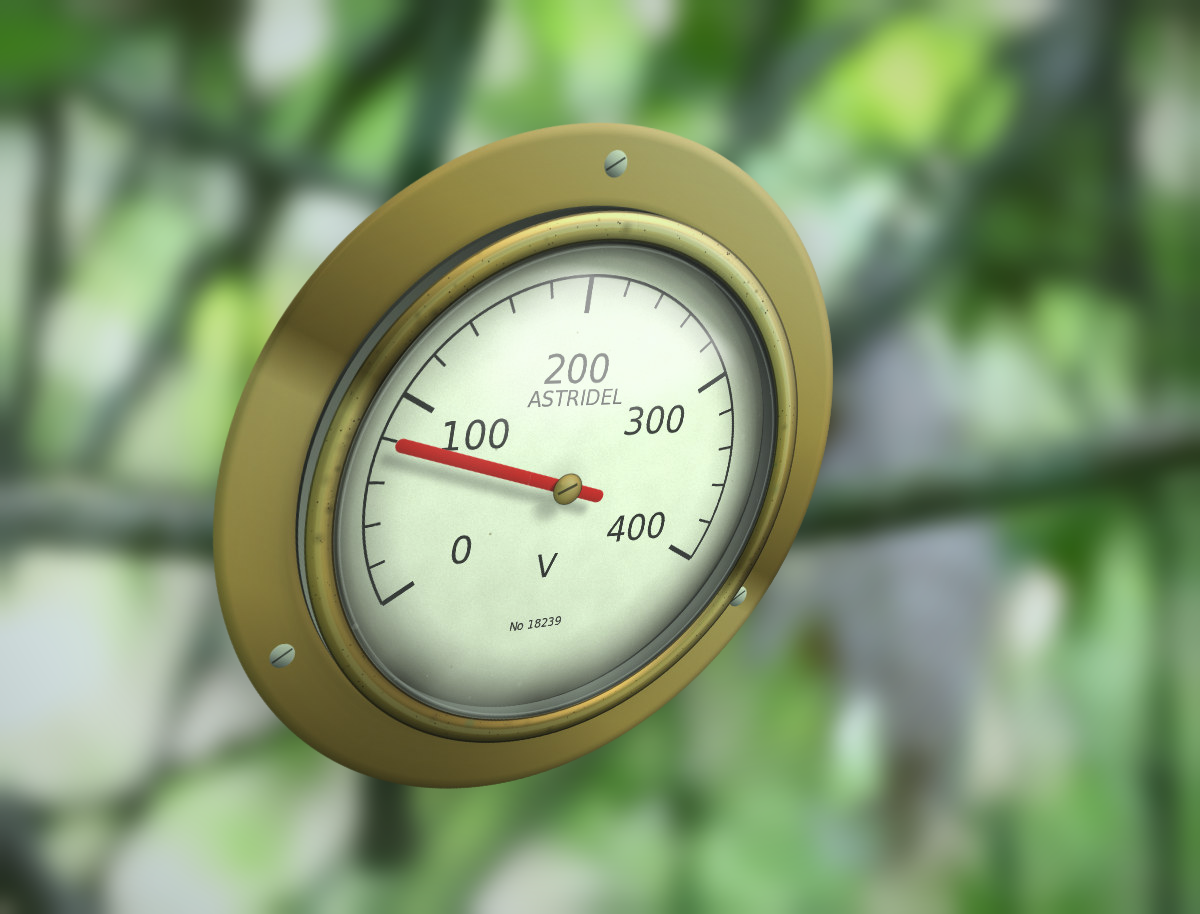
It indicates 80,V
